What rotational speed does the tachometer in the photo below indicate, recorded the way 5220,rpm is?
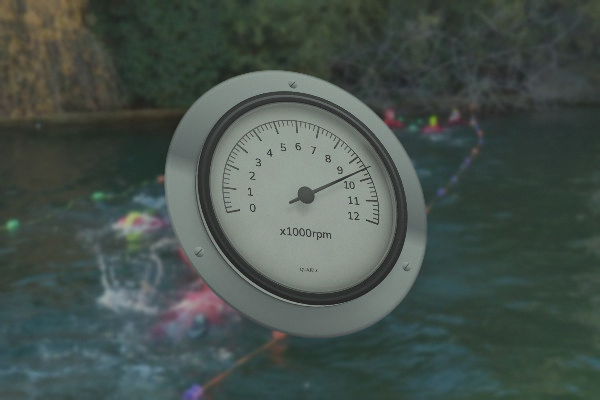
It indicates 9600,rpm
